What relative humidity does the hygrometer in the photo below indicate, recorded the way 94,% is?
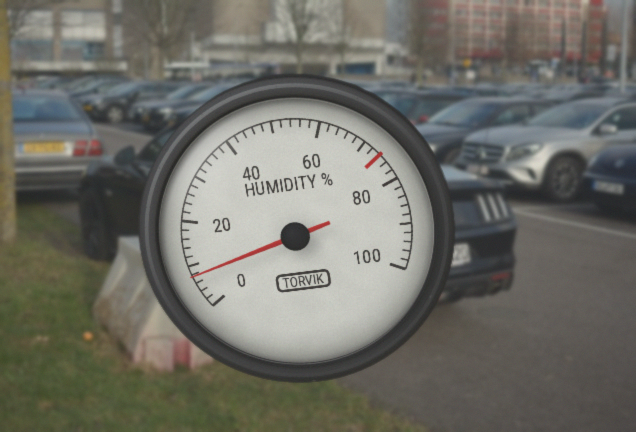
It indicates 8,%
